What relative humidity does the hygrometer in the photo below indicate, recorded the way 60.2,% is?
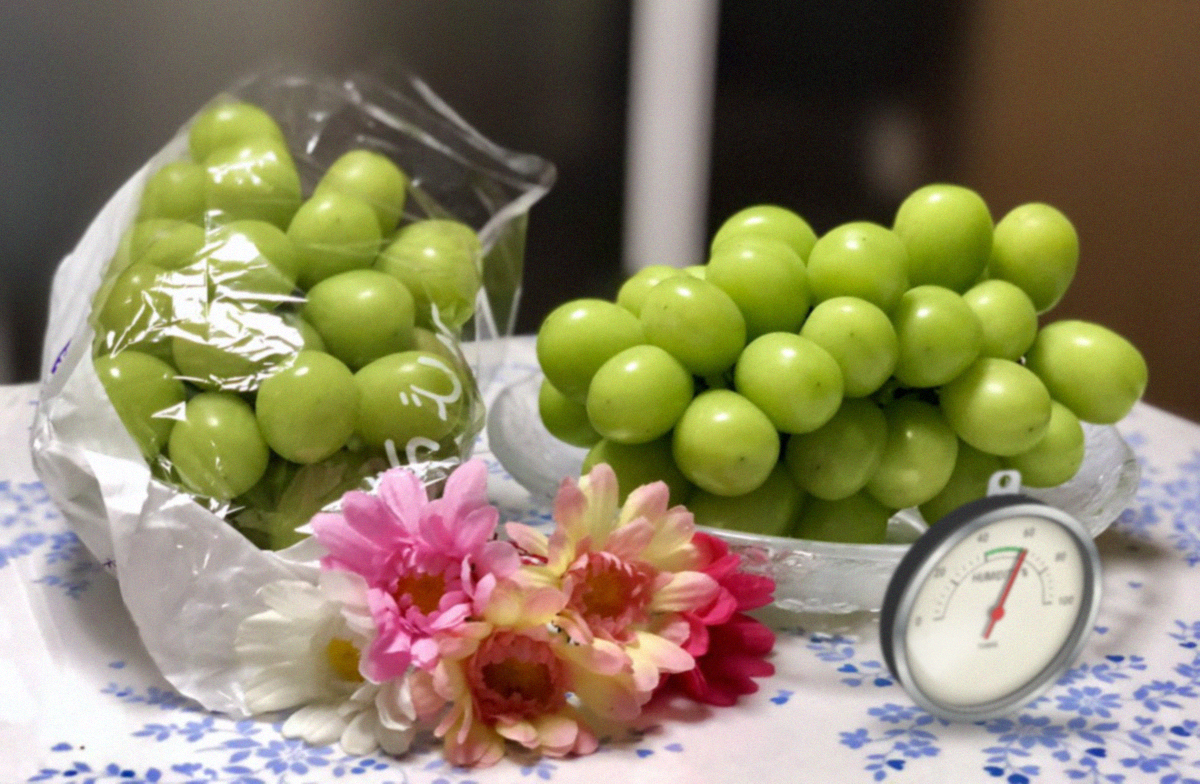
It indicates 60,%
